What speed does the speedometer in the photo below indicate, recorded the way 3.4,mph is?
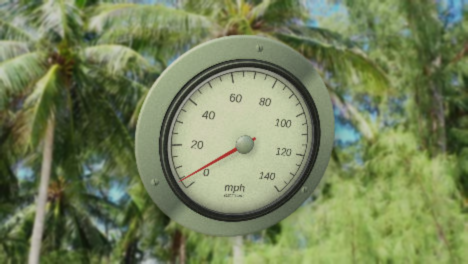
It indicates 5,mph
